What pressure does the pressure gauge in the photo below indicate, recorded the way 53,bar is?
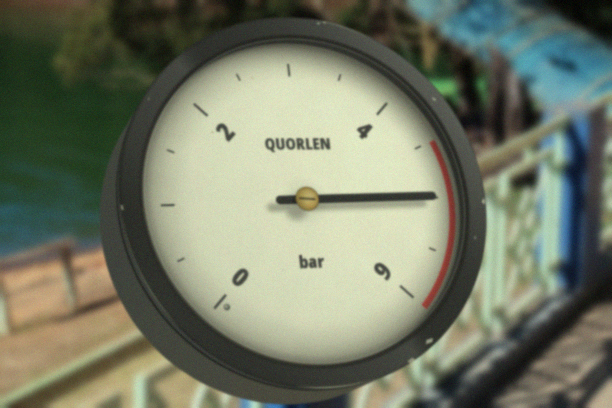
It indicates 5,bar
